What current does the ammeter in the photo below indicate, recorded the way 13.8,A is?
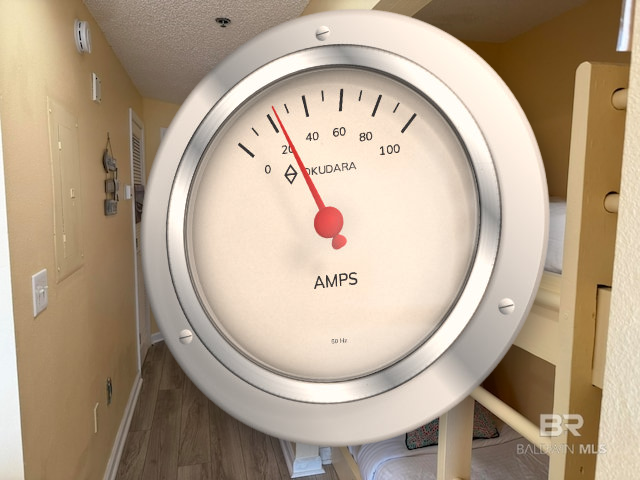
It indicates 25,A
